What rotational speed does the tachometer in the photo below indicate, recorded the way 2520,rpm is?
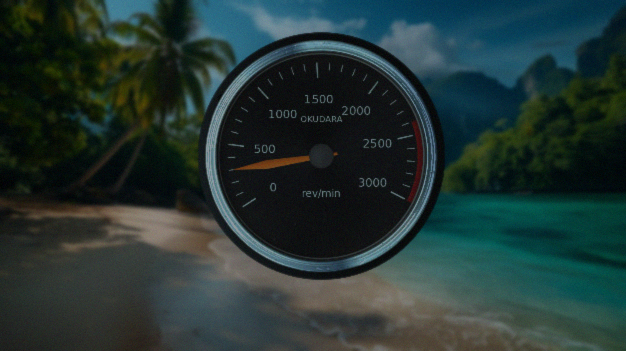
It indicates 300,rpm
